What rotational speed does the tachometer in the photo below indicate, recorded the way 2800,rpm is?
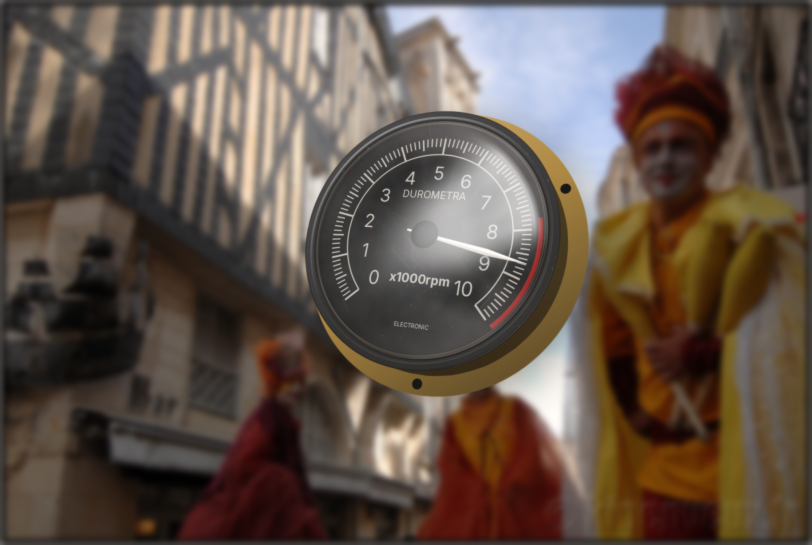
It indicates 8700,rpm
